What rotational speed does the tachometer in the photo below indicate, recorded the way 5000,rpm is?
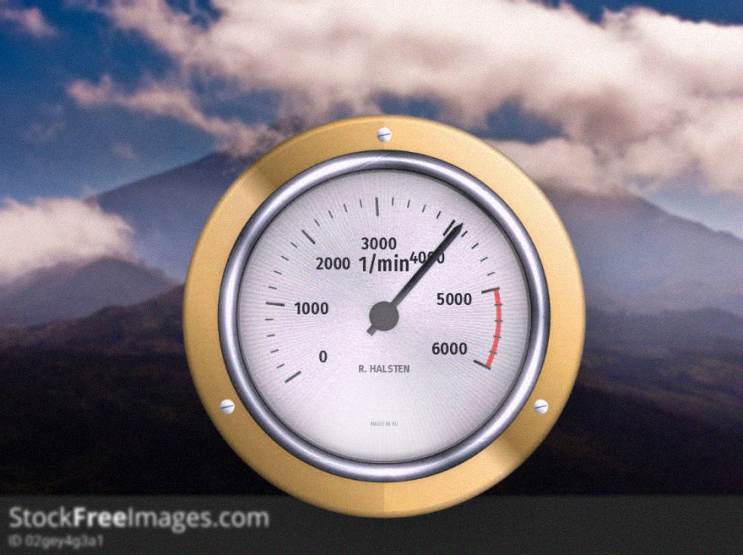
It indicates 4100,rpm
